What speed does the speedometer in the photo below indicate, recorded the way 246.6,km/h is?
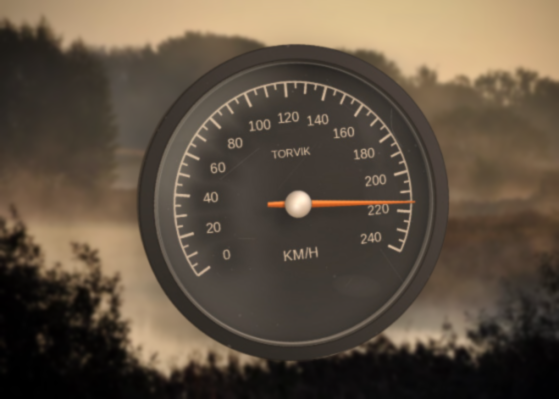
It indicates 215,km/h
